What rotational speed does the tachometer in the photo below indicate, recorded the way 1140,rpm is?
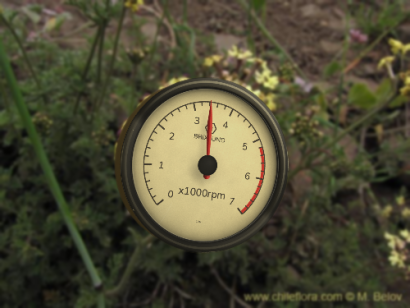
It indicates 3400,rpm
